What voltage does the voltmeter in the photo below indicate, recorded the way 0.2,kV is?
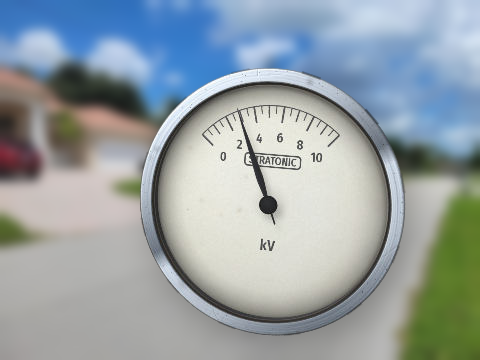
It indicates 3,kV
